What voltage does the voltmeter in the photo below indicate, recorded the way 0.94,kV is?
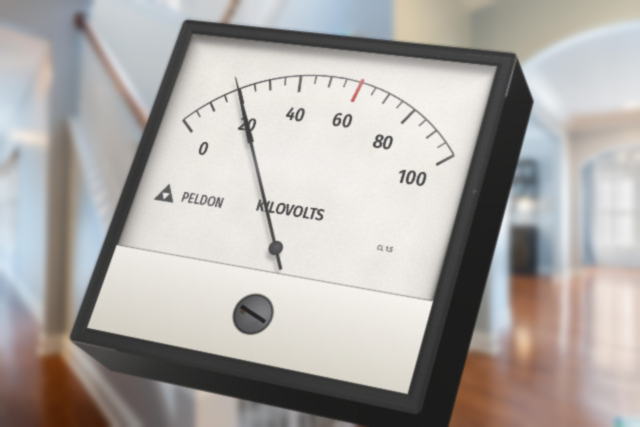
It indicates 20,kV
